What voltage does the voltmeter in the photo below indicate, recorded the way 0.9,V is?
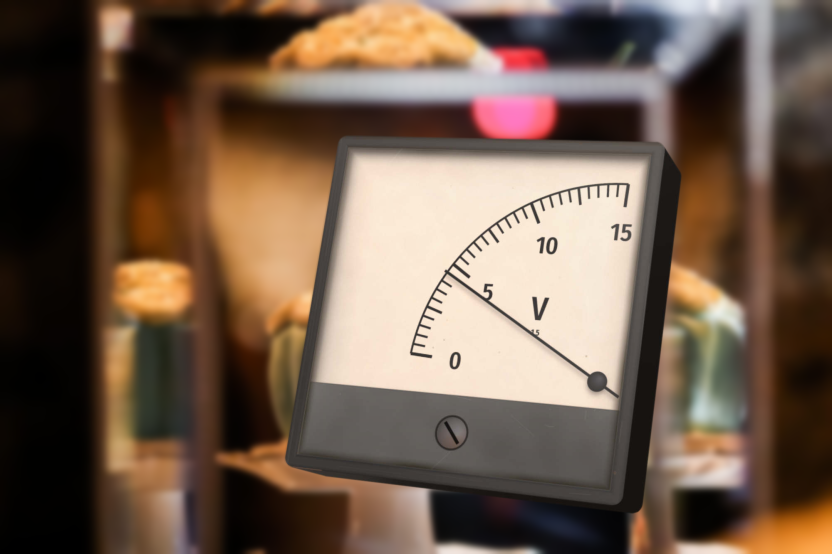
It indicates 4.5,V
